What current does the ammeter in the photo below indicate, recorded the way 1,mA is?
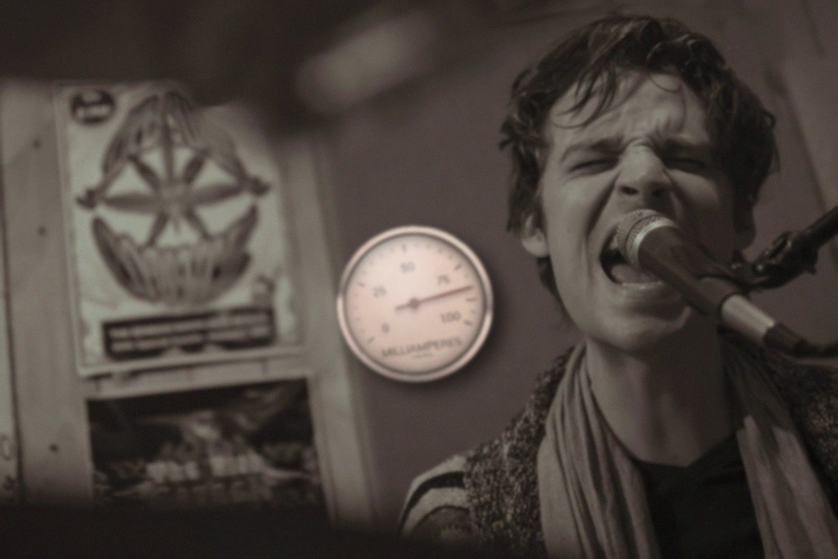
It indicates 85,mA
